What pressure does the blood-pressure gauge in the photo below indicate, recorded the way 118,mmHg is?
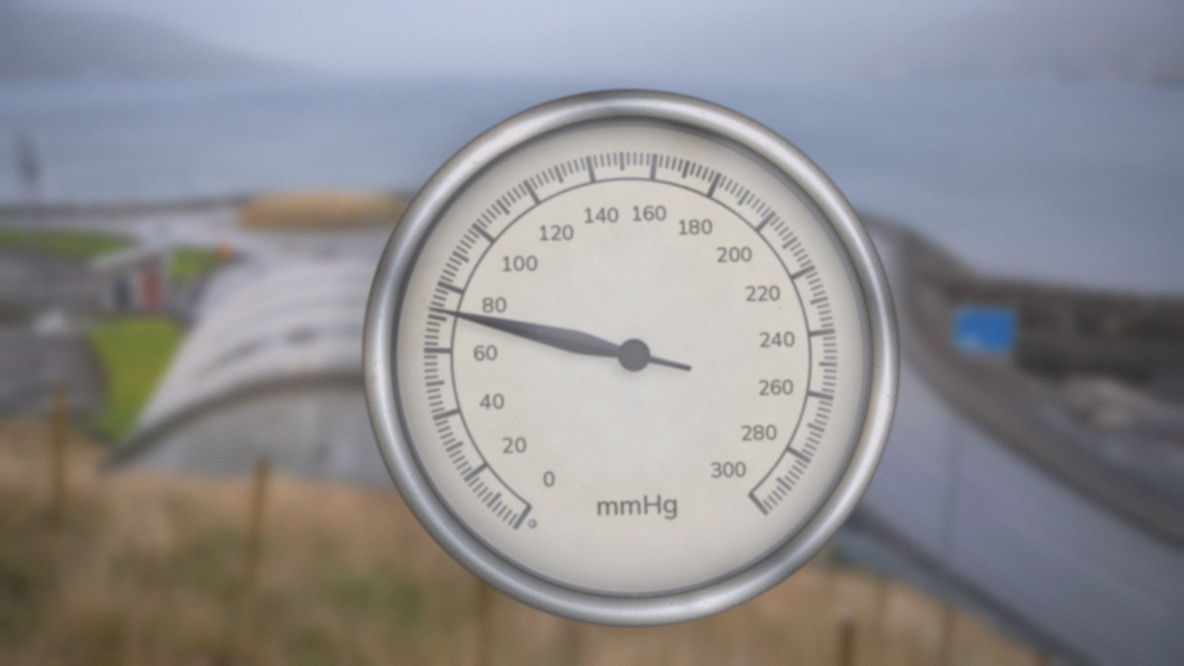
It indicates 72,mmHg
